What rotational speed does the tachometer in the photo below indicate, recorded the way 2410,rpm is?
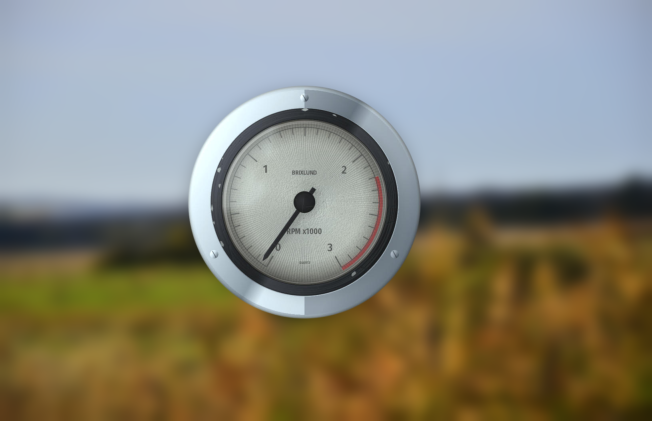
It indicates 50,rpm
